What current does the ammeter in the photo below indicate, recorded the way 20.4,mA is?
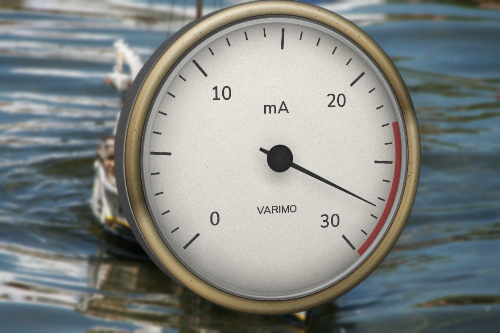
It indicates 27.5,mA
